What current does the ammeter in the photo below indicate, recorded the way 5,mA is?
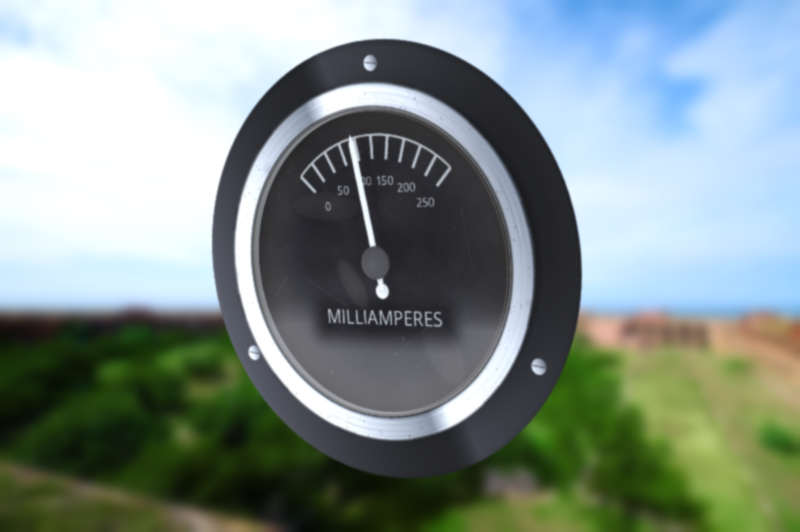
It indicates 100,mA
